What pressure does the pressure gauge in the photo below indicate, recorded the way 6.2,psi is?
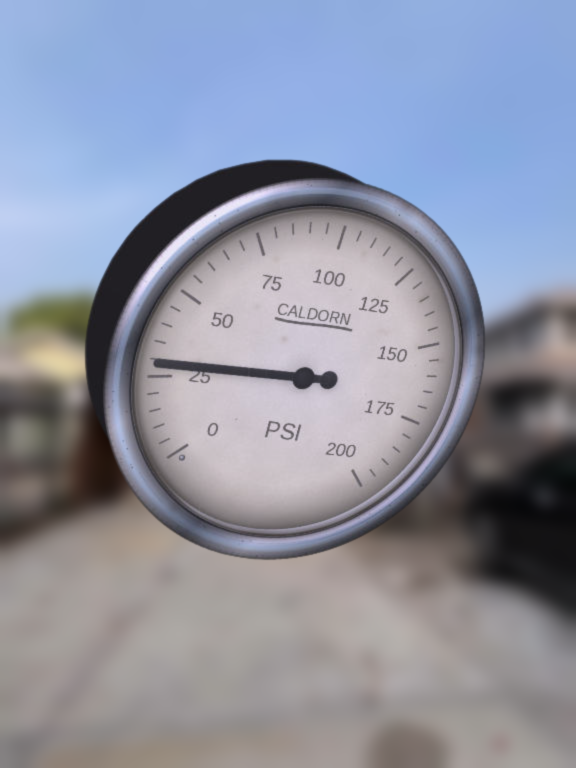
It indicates 30,psi
